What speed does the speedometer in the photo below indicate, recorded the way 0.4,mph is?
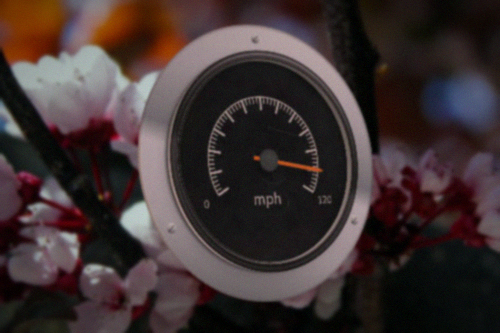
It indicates 110,mph
